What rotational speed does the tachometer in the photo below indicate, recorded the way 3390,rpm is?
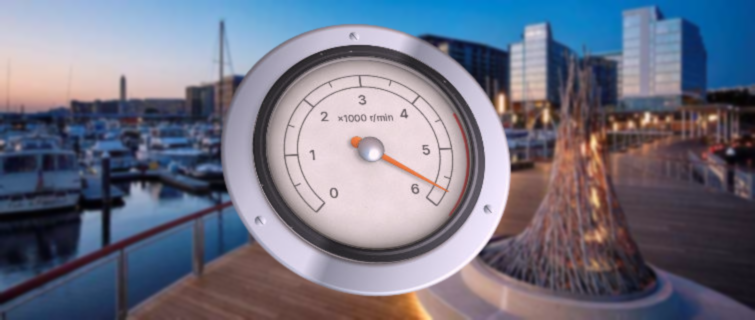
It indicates 5750,rpm
